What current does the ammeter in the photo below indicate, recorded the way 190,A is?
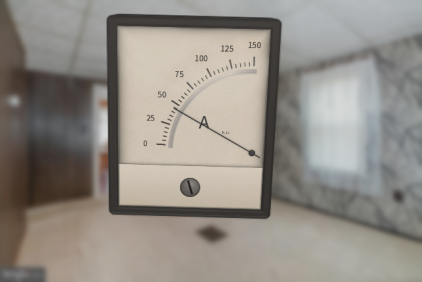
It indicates 45,A
